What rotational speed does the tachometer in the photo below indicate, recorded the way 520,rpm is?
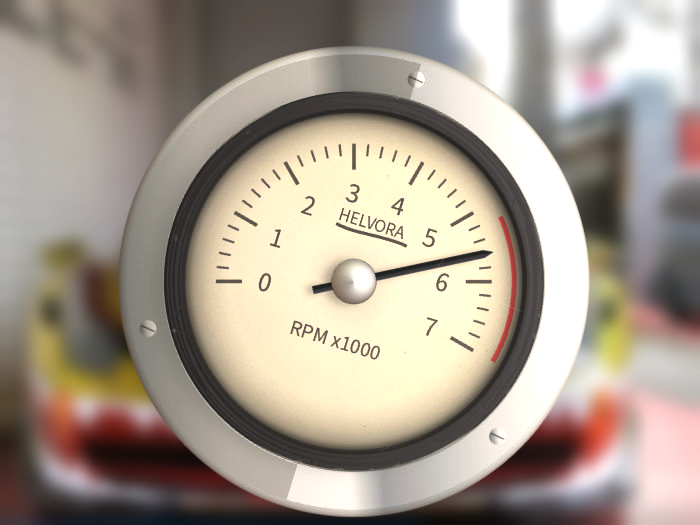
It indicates 5600,rpm
